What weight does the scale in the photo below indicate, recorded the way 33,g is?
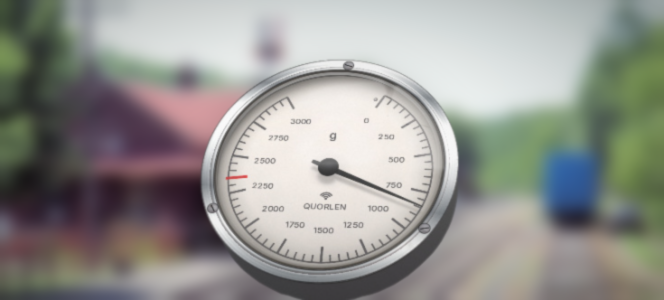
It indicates 850,g
